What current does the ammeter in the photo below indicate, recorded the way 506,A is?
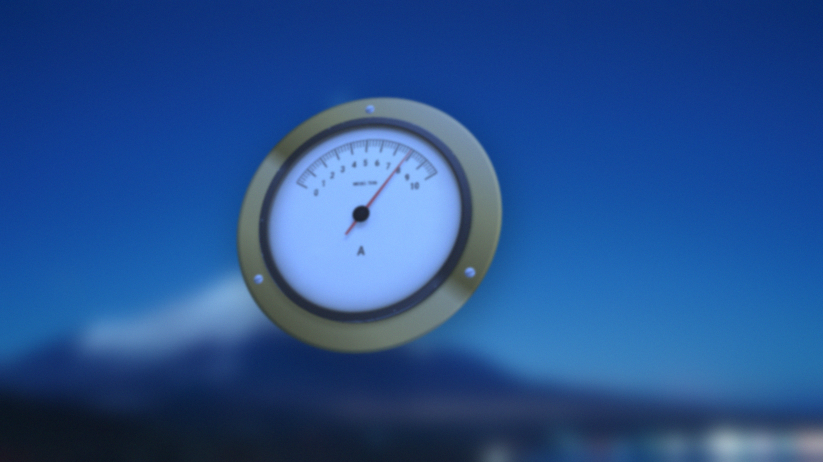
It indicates 8,A
